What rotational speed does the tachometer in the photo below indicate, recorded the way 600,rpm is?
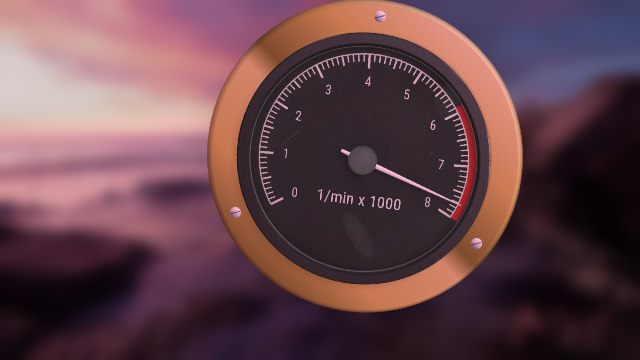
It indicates 7700,rpm
